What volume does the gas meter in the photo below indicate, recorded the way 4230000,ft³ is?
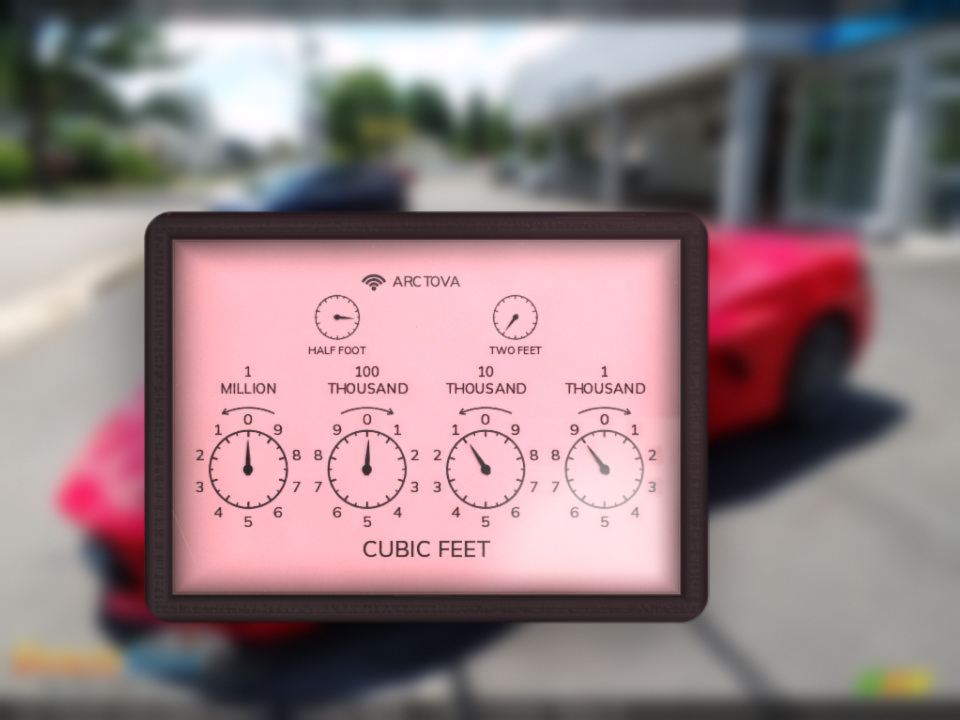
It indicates 900,ft³
